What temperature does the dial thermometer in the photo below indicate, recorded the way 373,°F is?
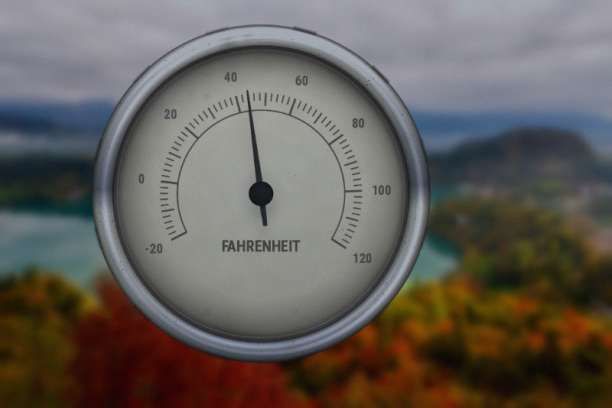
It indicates 44,°F
